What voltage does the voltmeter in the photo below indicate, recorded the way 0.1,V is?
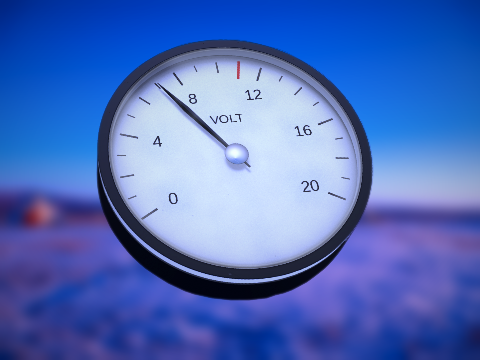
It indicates 7,V
